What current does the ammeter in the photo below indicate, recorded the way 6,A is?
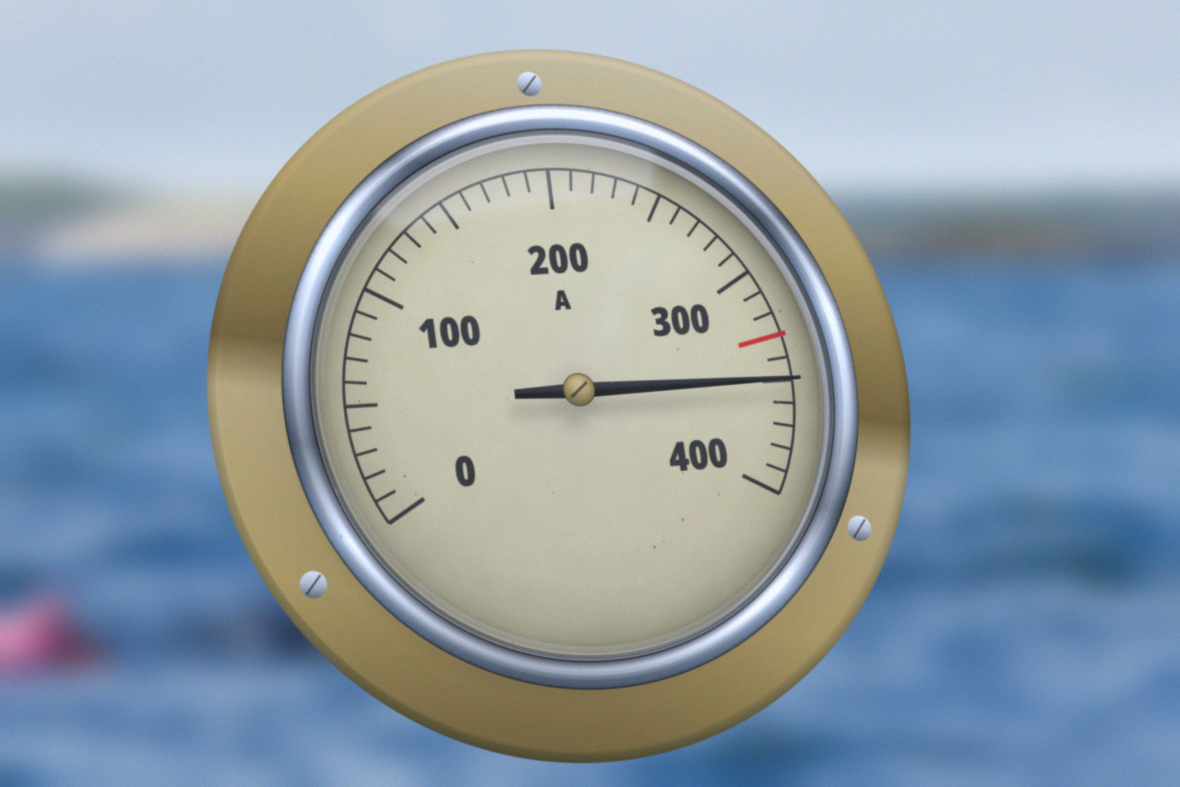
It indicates 350,A
